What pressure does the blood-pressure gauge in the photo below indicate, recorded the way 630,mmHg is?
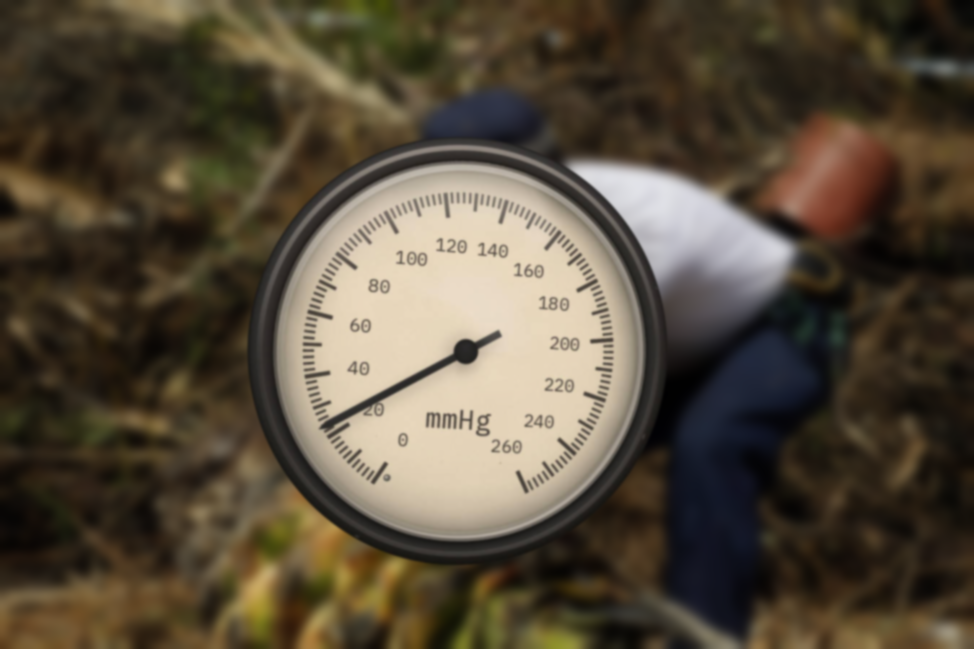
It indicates 24,mmHg
